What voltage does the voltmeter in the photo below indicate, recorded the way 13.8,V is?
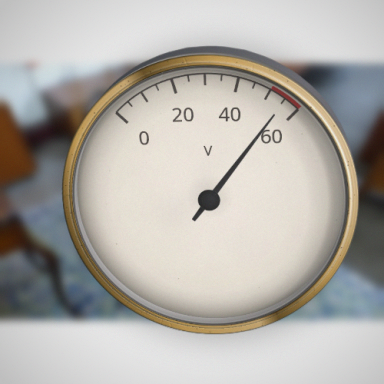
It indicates 55,V
